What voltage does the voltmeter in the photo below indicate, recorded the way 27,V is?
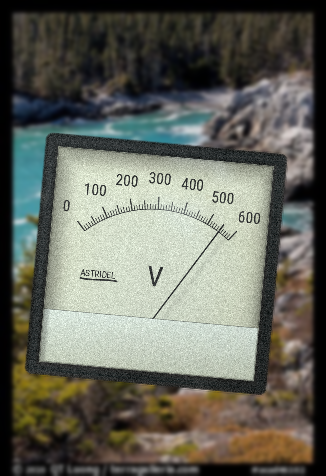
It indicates 550,V
